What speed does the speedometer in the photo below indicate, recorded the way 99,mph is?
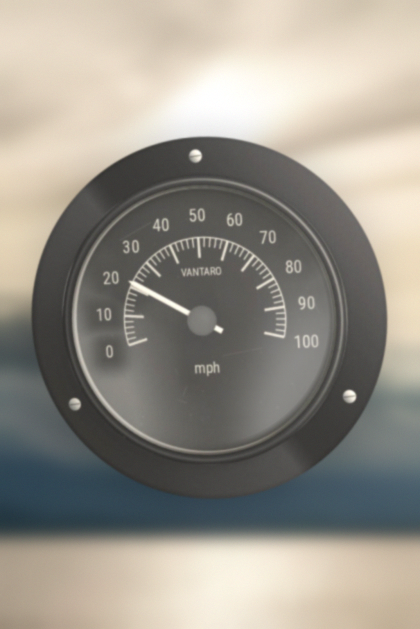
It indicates 22,mph
